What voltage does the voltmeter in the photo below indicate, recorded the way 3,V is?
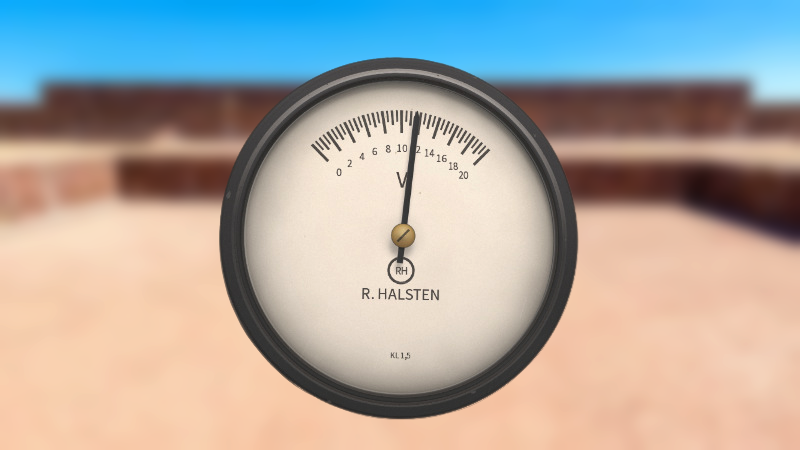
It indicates 11.5,V
